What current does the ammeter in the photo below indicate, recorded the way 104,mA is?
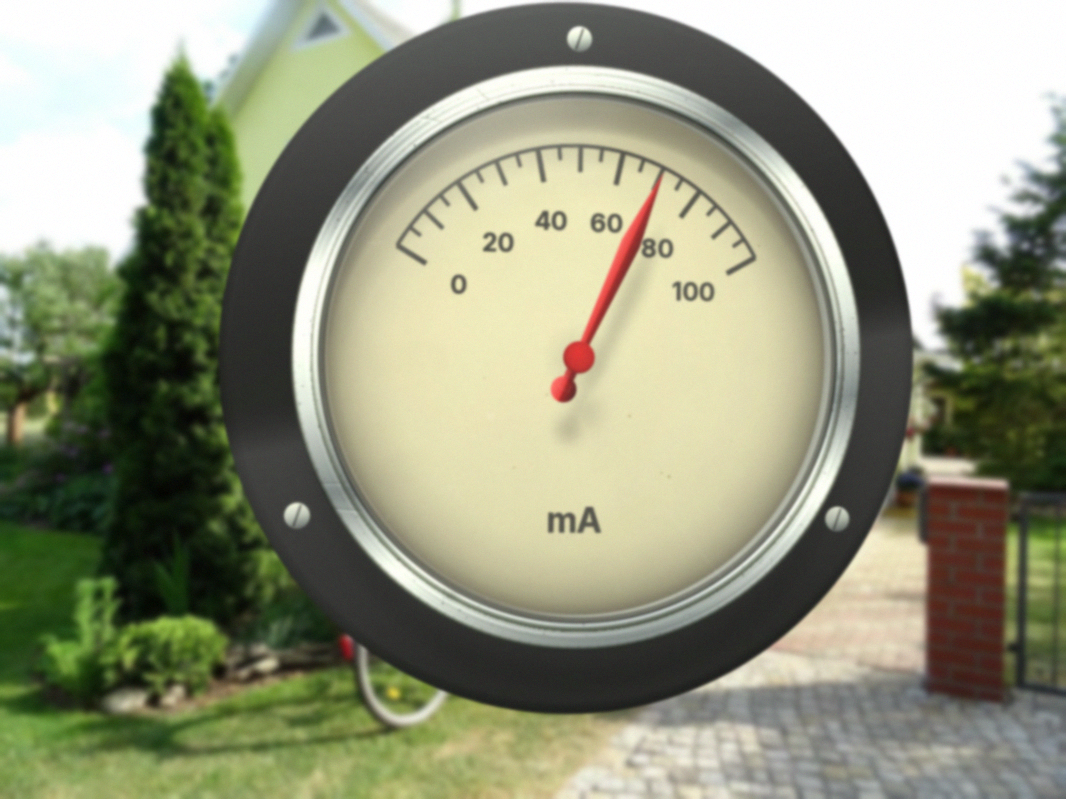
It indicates 70,mA
